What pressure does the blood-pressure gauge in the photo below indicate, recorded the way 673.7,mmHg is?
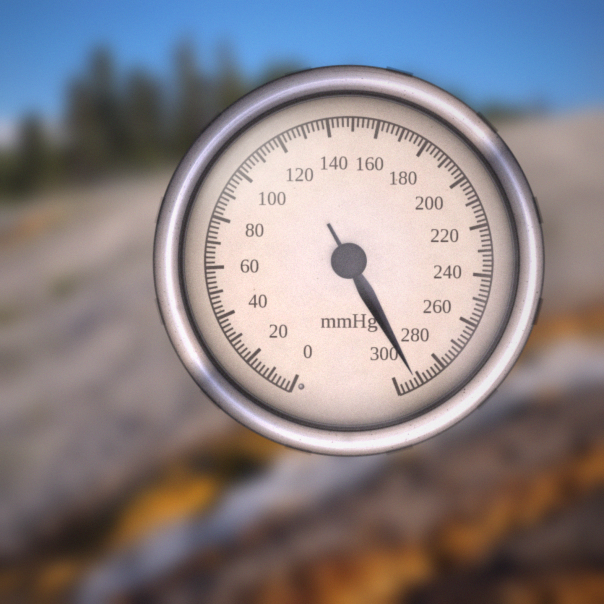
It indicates 292,mmHg
